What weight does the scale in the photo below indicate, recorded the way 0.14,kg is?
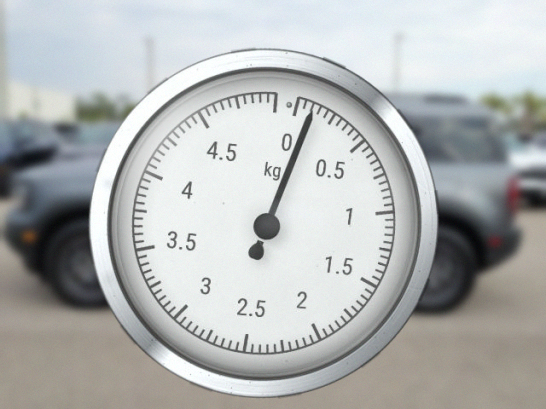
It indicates 0.1,kg
